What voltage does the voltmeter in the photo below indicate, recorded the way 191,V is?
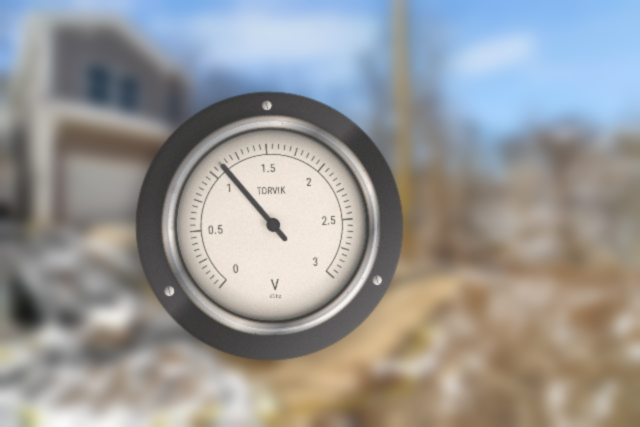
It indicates 1.1,V
